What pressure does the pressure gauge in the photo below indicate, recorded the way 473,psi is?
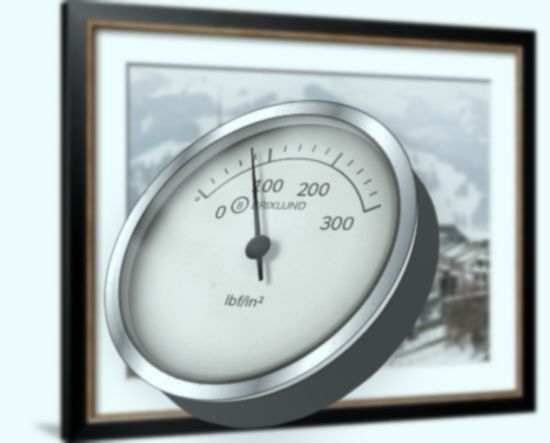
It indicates 80,psi
